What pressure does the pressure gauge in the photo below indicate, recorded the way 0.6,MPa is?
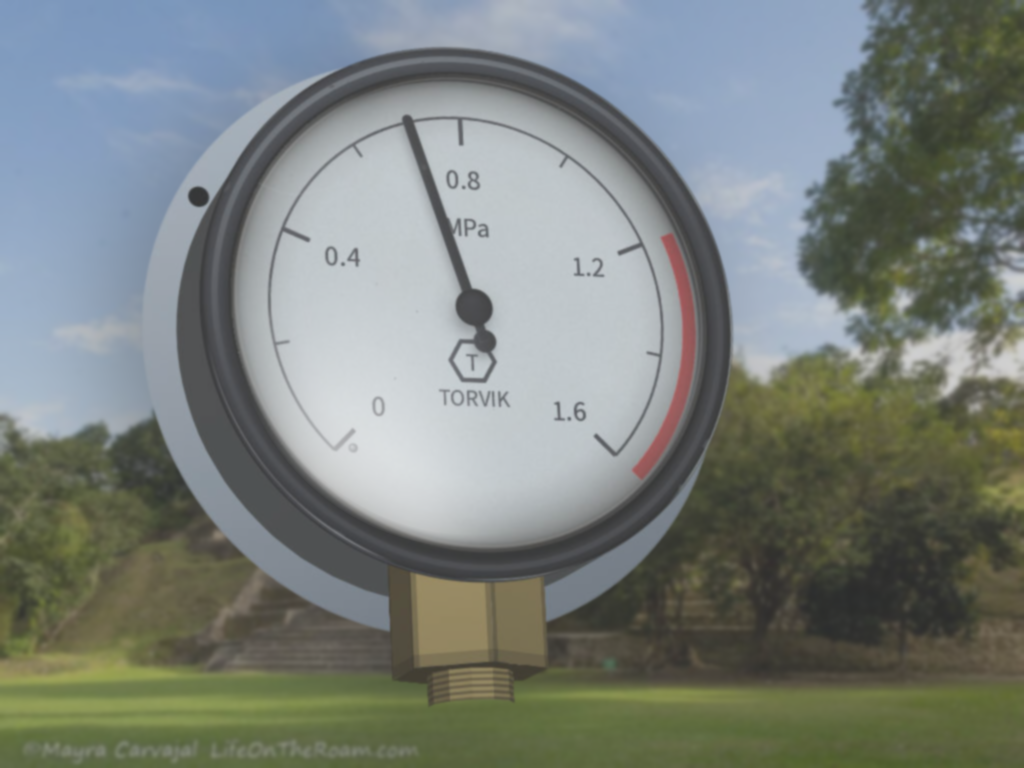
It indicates 0.7,MPa
